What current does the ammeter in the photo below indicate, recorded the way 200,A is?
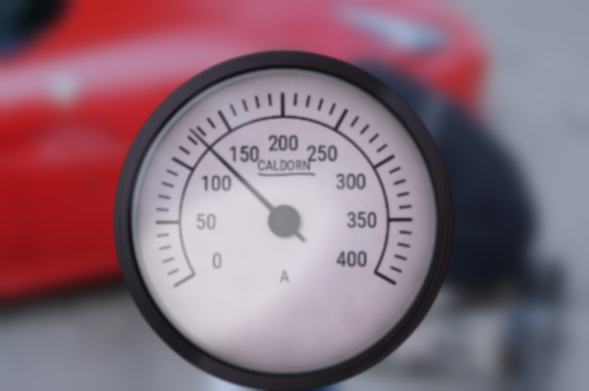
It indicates 125,A
